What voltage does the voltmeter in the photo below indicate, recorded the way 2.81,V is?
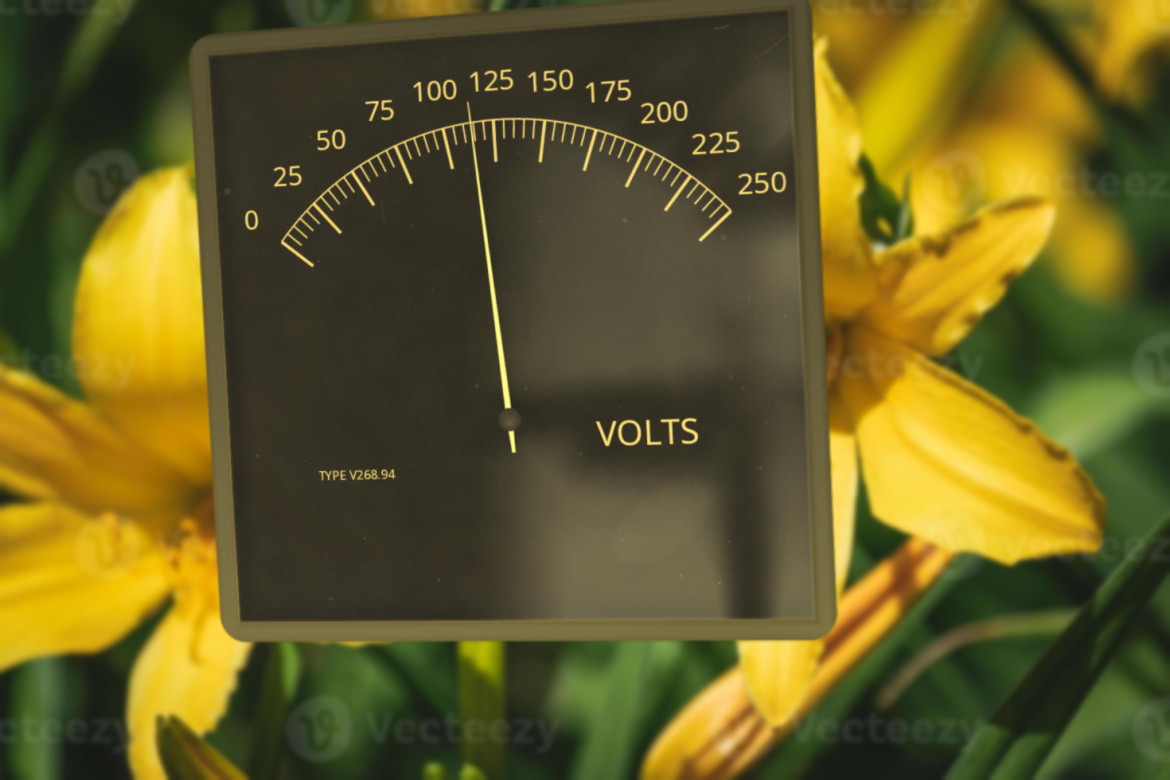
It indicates 115,V
